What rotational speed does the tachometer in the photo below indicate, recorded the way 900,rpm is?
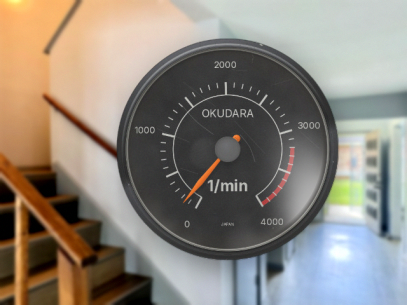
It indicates 150,rpm
